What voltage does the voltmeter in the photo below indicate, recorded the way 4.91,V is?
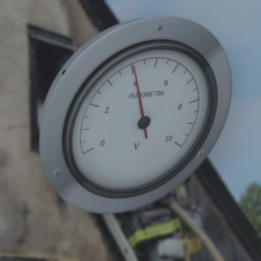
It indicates 4,V
